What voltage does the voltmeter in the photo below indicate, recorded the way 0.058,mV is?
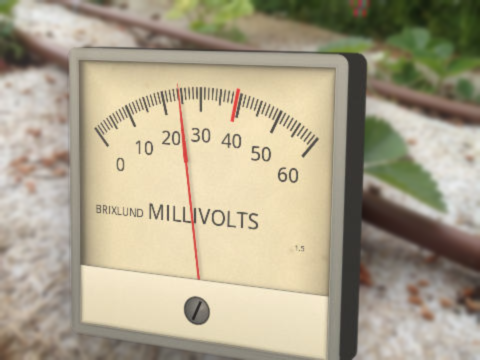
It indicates 25,mV
